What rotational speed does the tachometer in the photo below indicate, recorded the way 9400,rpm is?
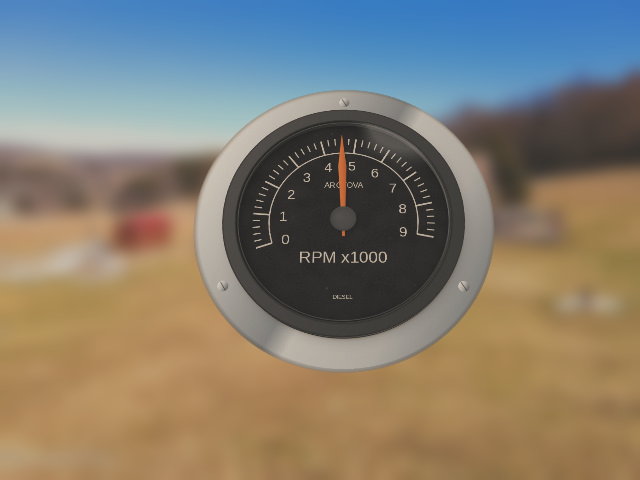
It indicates 4600,rpm
